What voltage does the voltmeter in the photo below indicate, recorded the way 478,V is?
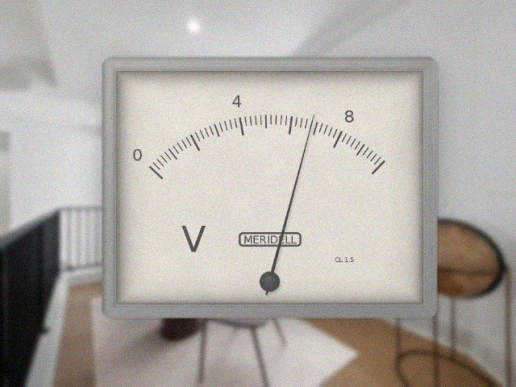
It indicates 6.8,V
